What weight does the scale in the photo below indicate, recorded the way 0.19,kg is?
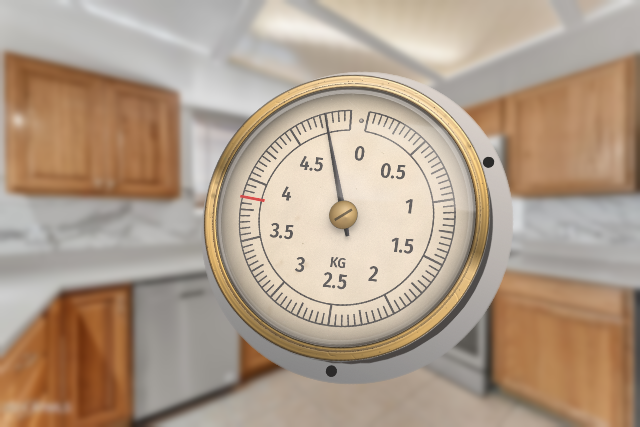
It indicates 4.8,kg
